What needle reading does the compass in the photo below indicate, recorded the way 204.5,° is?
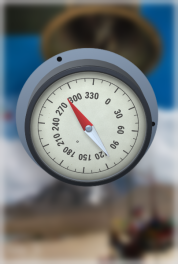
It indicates 290,°
